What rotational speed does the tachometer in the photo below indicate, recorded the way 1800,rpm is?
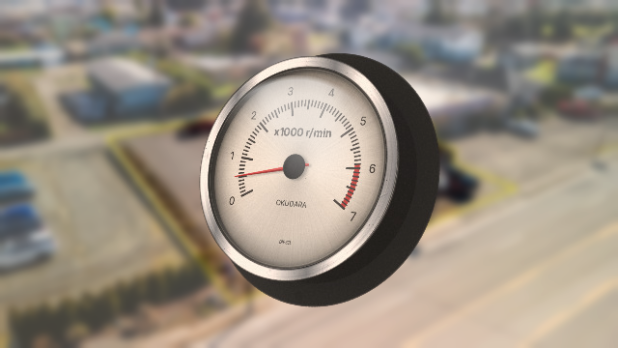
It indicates 500,rpm
